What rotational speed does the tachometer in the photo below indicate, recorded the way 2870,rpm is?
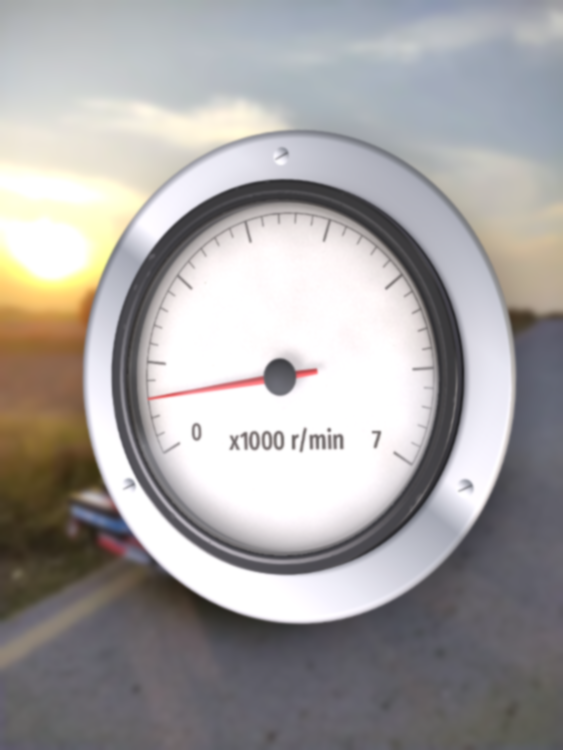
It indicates 600,rpm
